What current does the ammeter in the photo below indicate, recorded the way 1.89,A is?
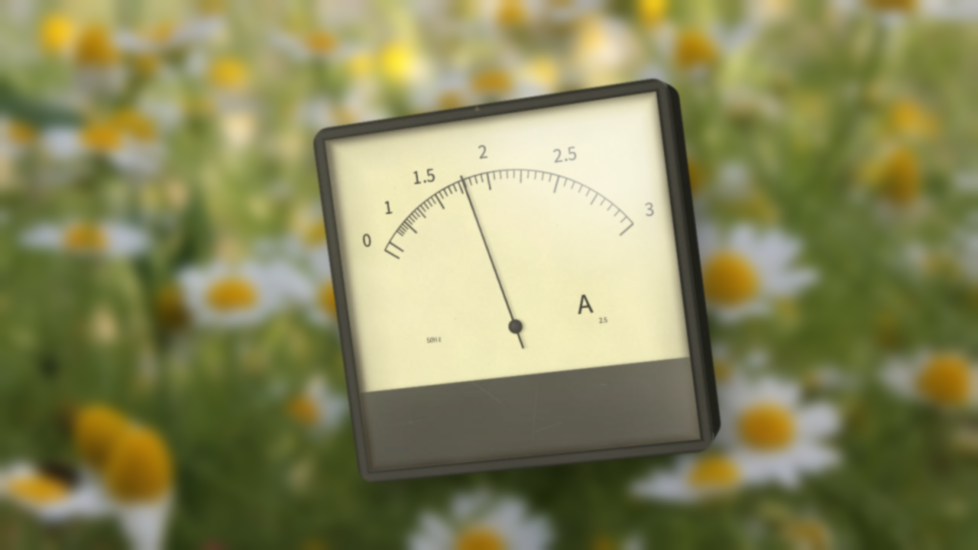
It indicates 1.8,A
